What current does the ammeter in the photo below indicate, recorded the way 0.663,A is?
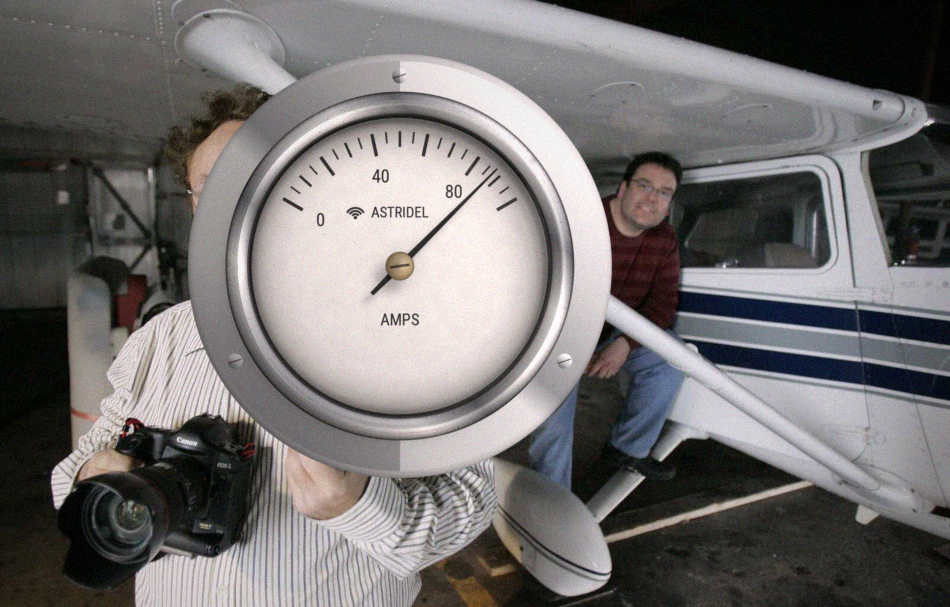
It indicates 87.5,A
